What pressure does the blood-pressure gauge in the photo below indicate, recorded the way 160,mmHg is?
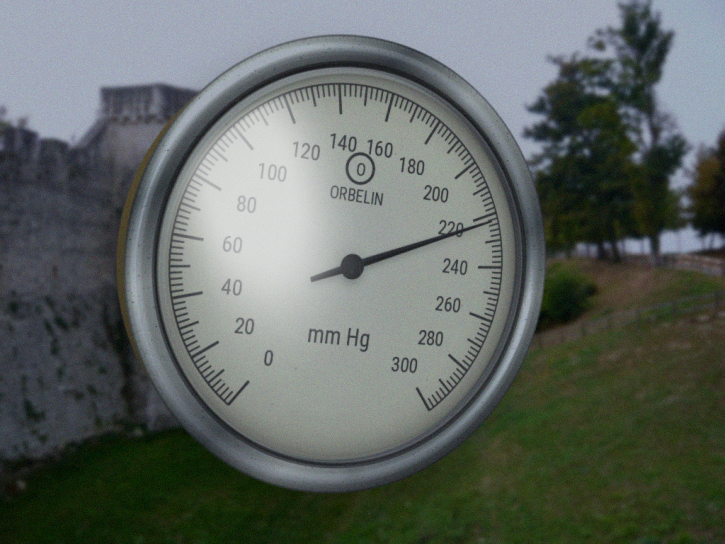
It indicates 222,mmHg
